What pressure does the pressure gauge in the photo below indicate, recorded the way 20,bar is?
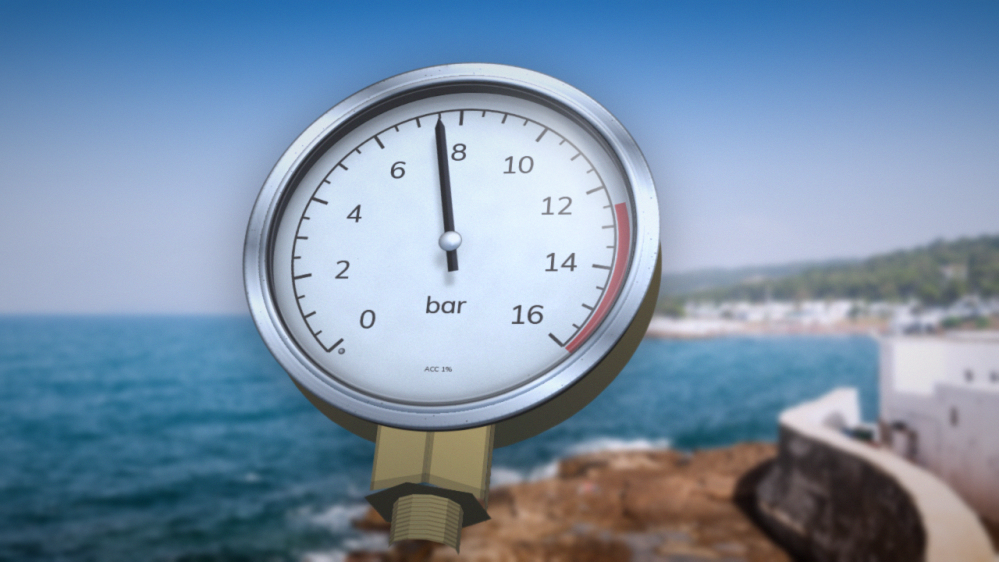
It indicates 7.5,bar
